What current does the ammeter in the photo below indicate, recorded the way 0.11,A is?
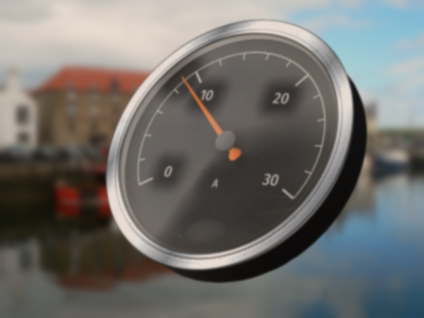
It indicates 9,A
